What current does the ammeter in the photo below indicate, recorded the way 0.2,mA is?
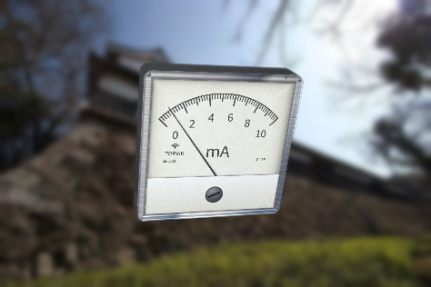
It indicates 1,mA
